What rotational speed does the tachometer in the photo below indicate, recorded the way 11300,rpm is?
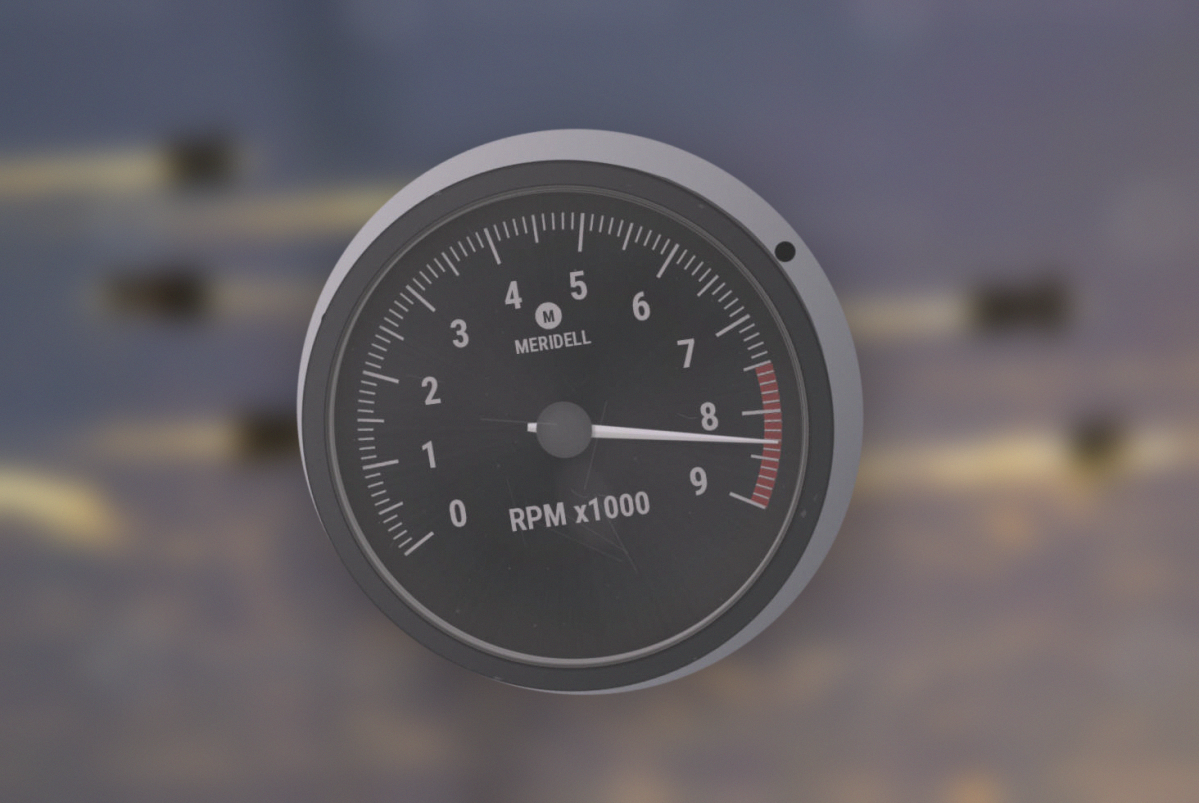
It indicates 8300,rpm
